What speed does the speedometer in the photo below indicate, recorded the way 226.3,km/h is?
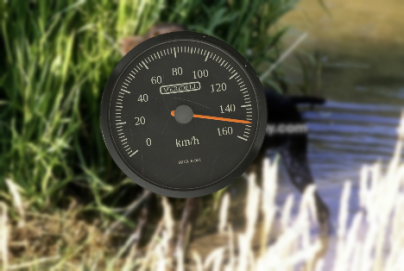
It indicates 150,km/h
